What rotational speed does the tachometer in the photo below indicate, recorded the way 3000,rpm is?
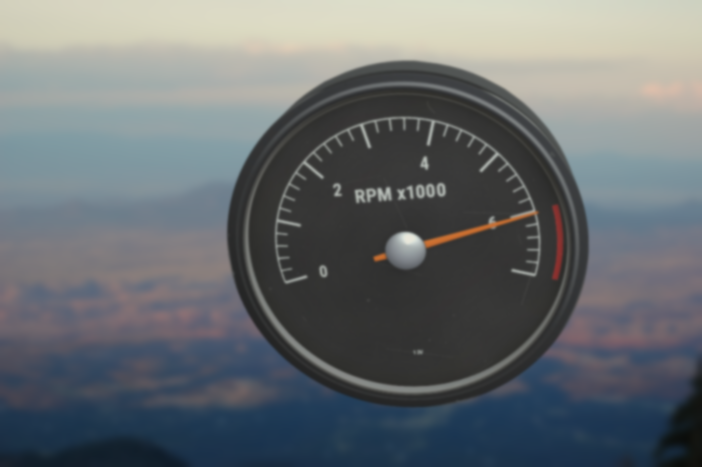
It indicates 6000,rpm
